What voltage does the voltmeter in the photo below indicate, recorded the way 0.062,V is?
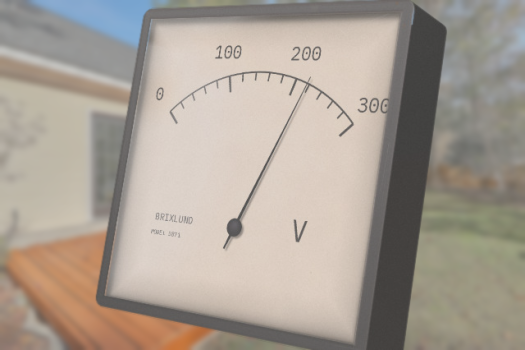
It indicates 220,V
